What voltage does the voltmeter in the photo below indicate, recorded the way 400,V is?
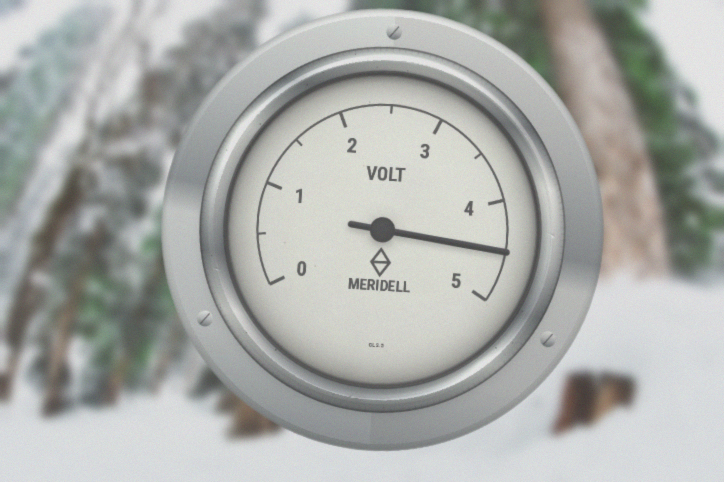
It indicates 4.5,V
